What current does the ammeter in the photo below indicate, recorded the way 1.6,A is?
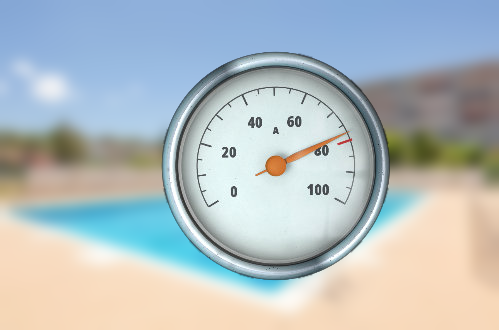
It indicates 77.5,A
